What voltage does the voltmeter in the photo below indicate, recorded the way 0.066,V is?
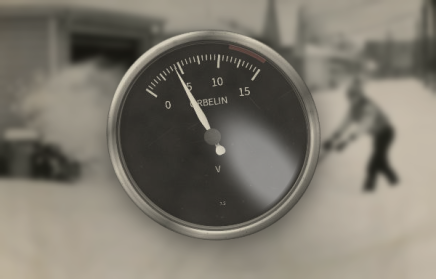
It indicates 4.5,V
